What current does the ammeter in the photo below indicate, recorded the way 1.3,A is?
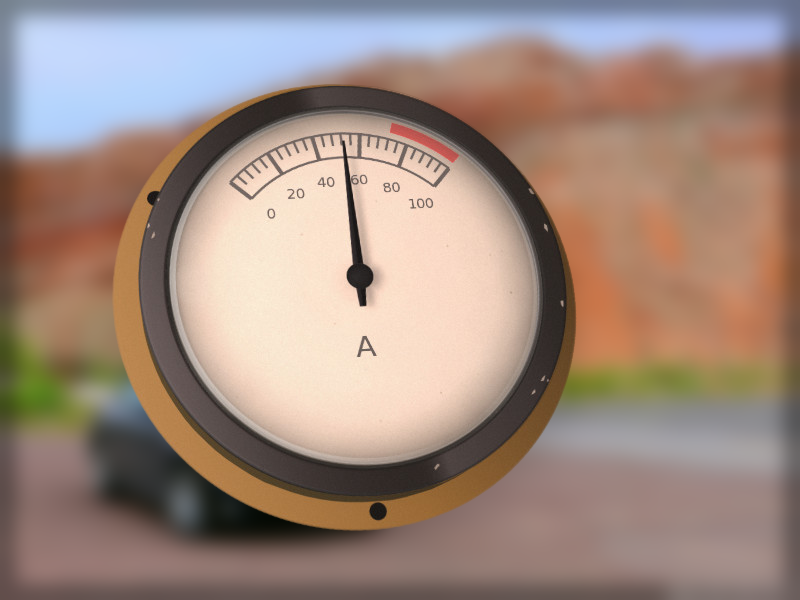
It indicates 52,A
